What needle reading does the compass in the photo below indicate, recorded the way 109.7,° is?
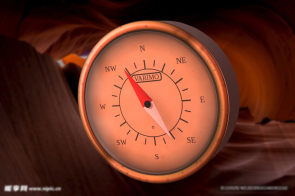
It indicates 330,°
